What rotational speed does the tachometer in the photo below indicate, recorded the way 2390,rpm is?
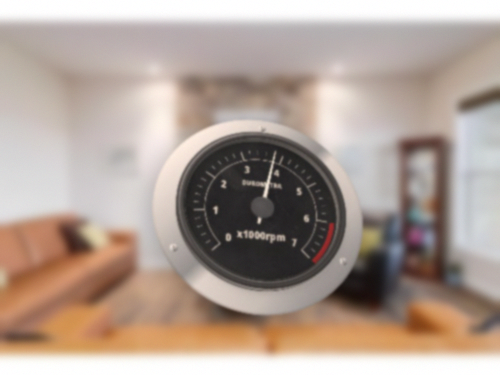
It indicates 3800,rpm
